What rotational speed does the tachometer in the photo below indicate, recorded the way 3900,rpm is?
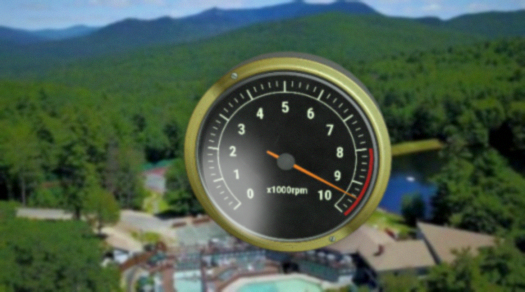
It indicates 9400,rpm
